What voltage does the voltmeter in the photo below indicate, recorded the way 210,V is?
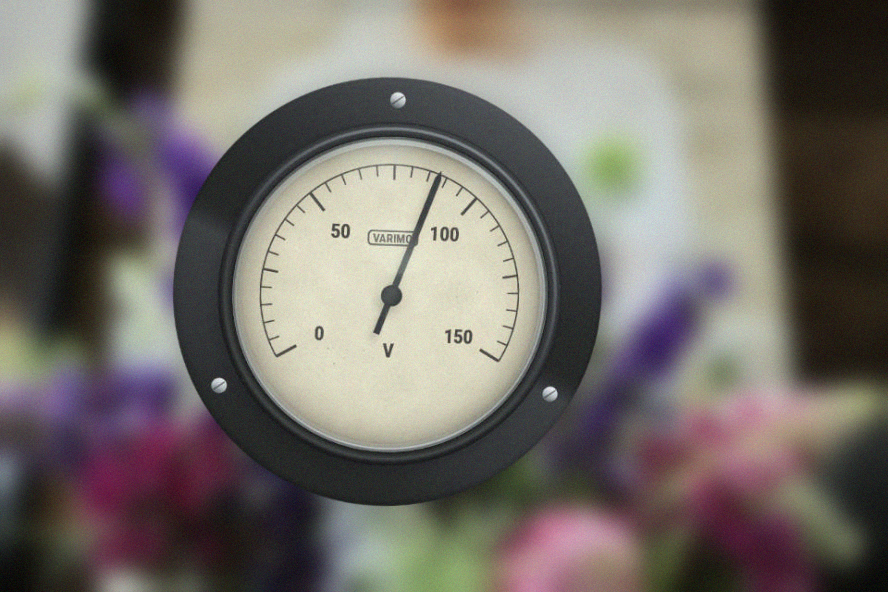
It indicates 87.5,V
